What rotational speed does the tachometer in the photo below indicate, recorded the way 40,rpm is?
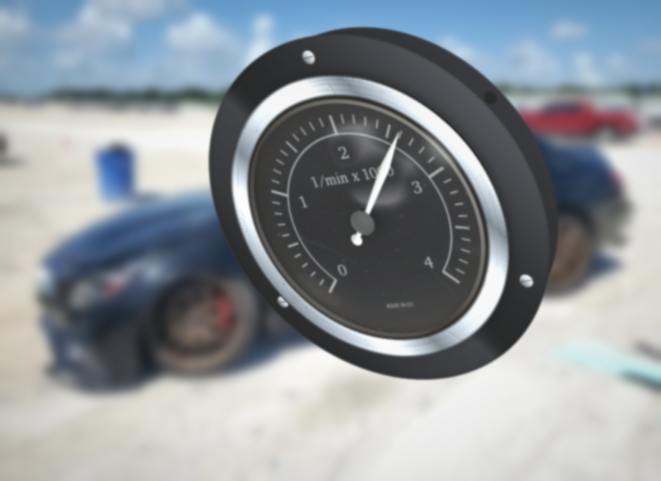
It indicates 2600,rpm
